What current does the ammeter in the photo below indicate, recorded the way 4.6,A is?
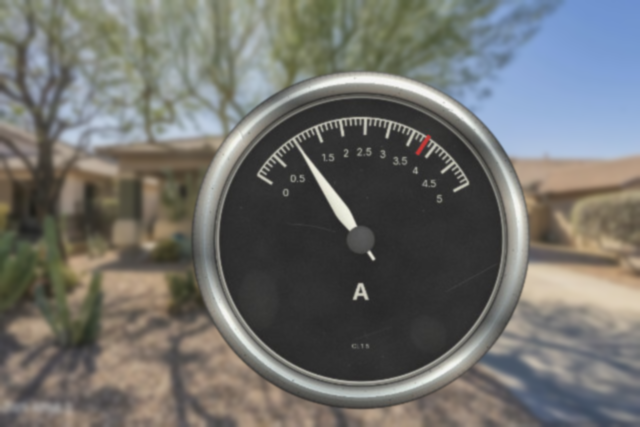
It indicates 1,A
